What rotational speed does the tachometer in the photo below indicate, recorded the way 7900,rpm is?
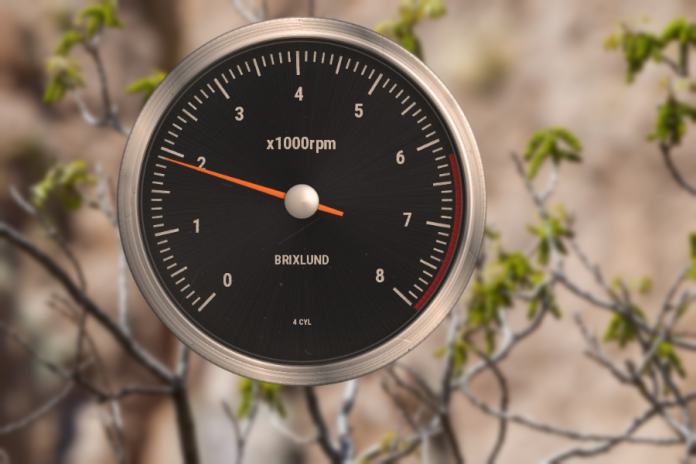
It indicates 1900,rpm
